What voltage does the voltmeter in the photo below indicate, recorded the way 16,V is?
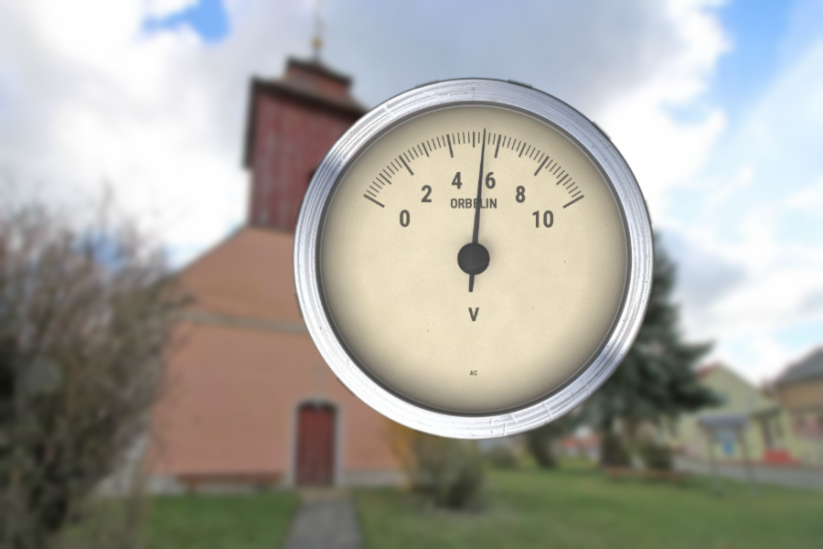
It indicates 5.4,V
